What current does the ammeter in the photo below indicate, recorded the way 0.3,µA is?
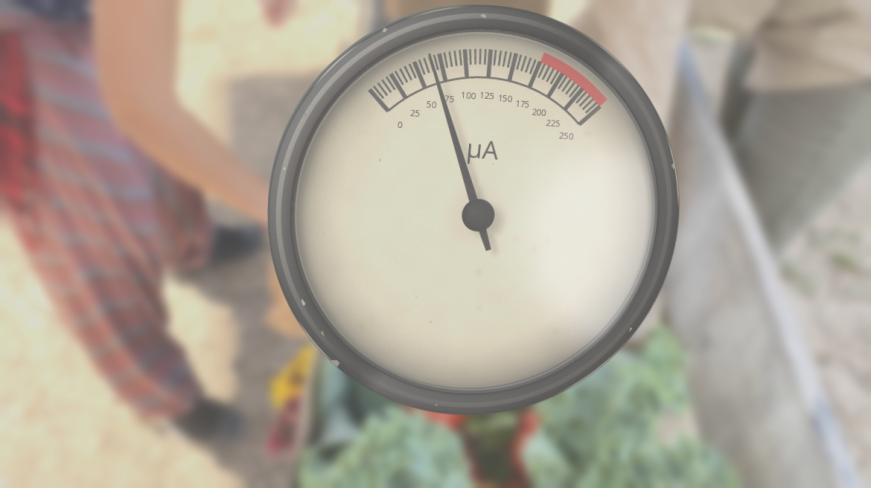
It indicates 65,µA
